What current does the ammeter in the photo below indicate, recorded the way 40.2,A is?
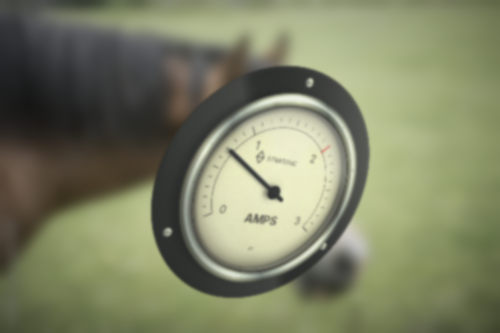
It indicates 0.7,A
